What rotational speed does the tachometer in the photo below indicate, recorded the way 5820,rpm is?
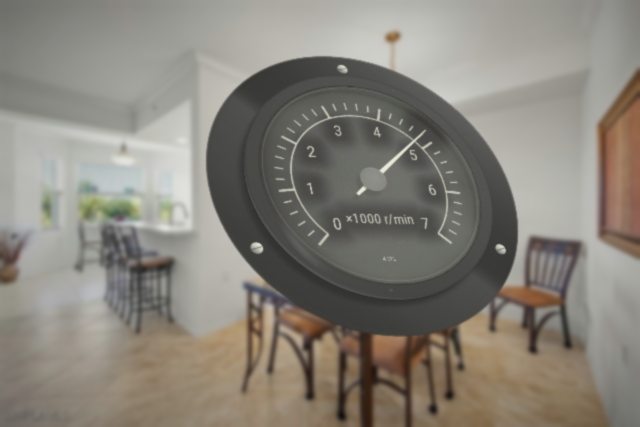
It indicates 4800,rpm
